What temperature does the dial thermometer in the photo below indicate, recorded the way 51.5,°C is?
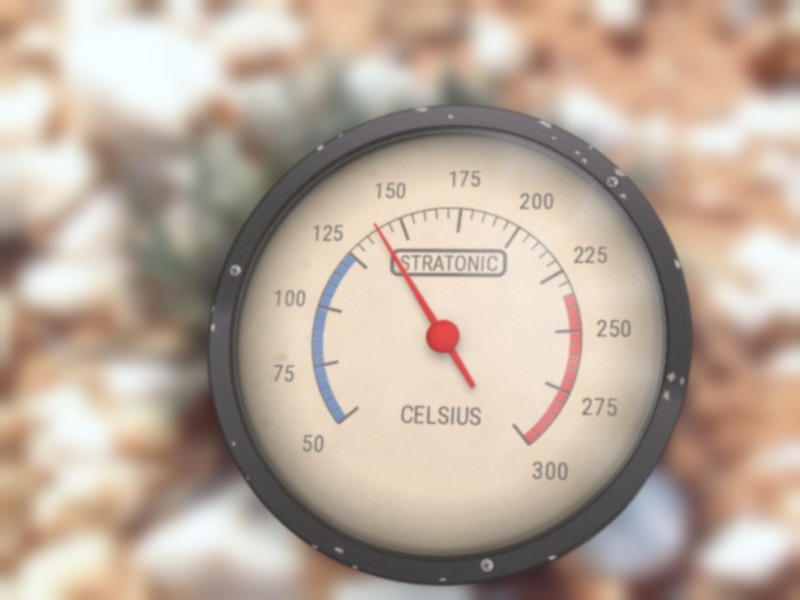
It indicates 140,°C
